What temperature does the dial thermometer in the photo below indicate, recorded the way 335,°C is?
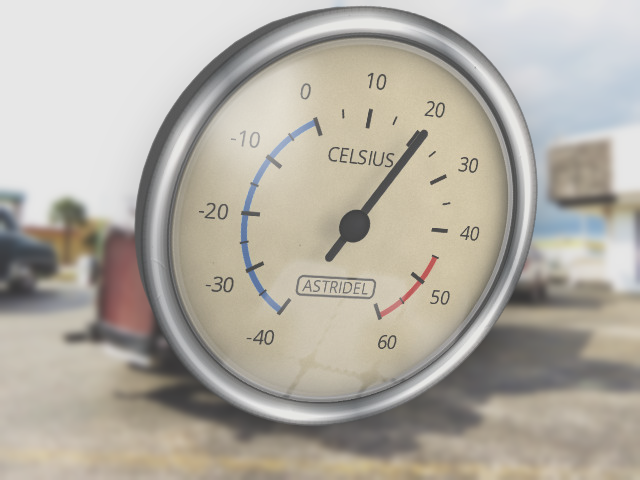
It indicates 20,°C
